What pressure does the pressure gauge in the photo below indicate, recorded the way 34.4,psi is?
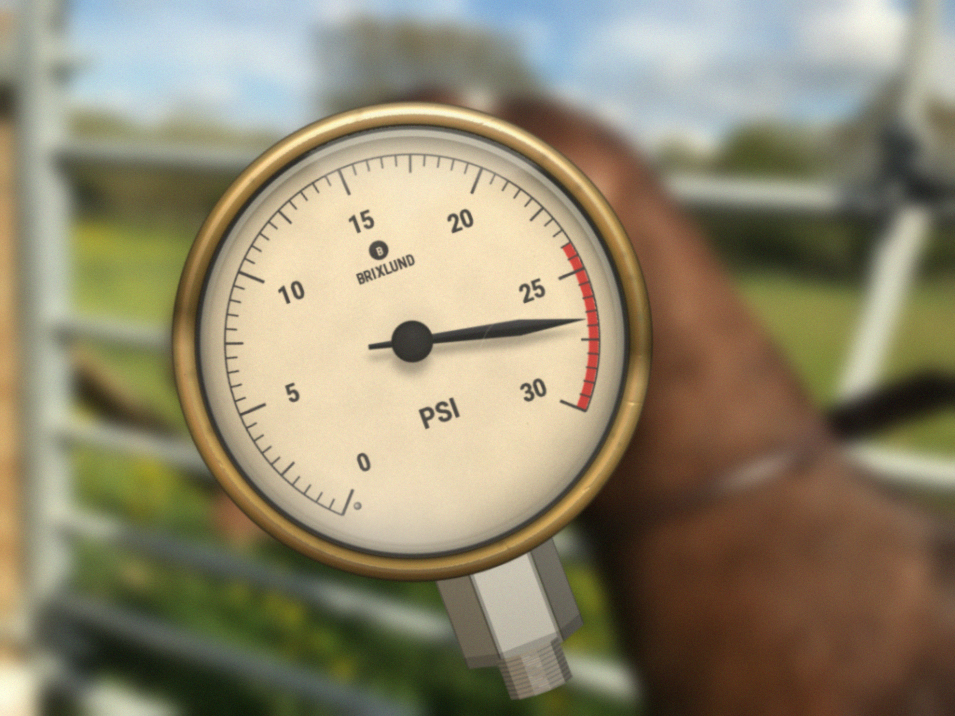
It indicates 26.75,psi
